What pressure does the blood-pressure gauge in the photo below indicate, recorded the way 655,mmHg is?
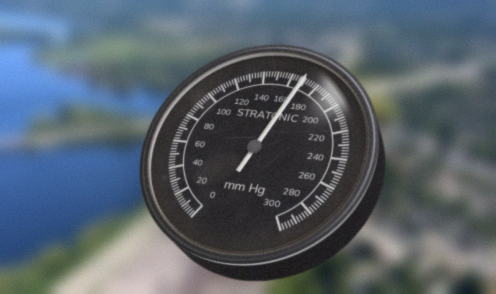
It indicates 170,mmHg
